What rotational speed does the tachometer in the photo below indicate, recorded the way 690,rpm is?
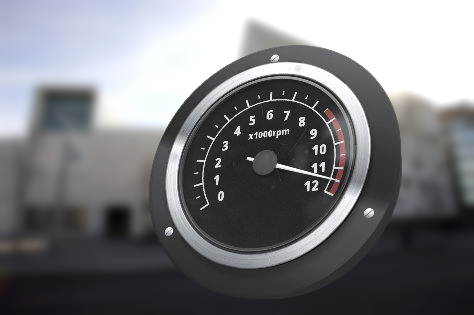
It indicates 11500,rpm
